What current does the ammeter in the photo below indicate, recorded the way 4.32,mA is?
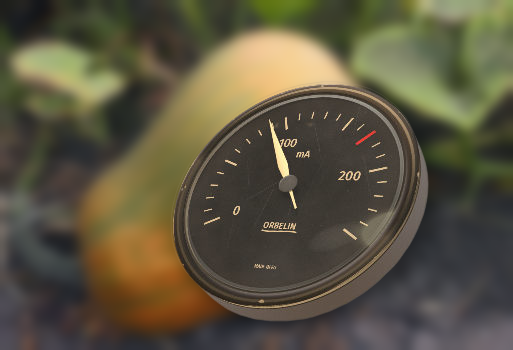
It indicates 90,mA
